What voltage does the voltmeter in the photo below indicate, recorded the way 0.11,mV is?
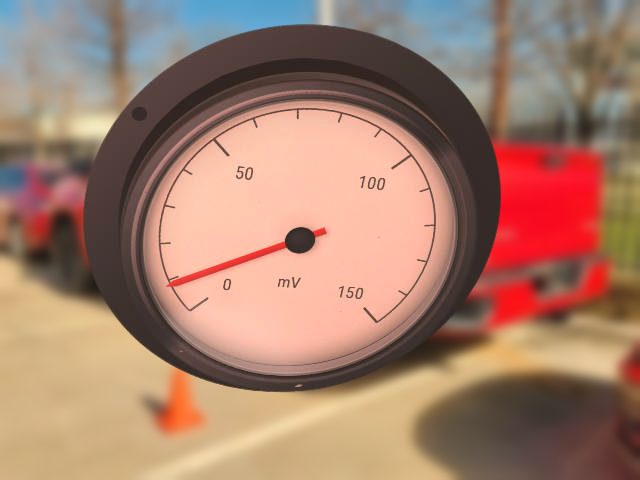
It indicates 10,mV
